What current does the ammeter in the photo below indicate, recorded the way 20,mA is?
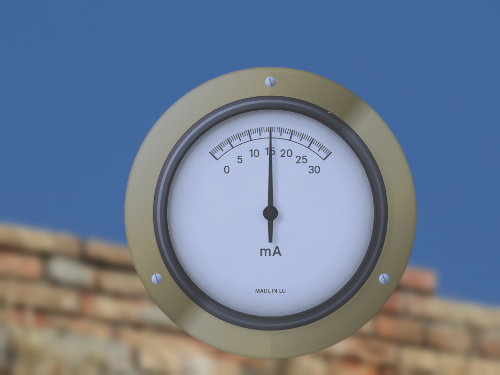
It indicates 15,mA
